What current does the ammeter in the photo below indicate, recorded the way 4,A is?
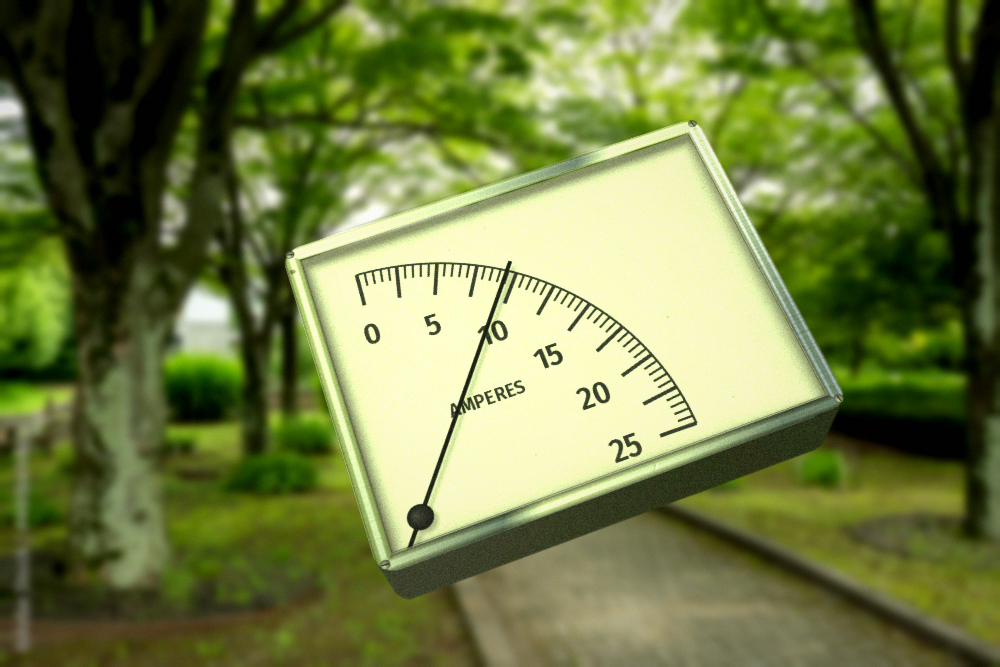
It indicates 9.5,A
